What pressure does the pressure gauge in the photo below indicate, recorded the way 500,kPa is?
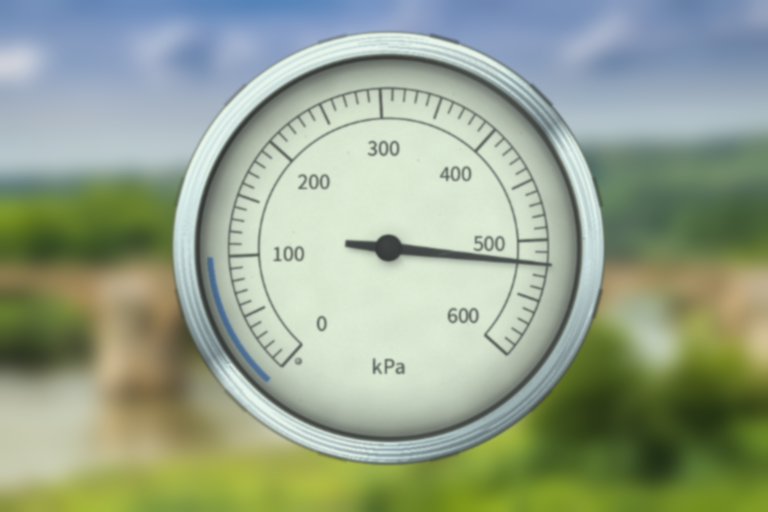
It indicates 520,kPa
